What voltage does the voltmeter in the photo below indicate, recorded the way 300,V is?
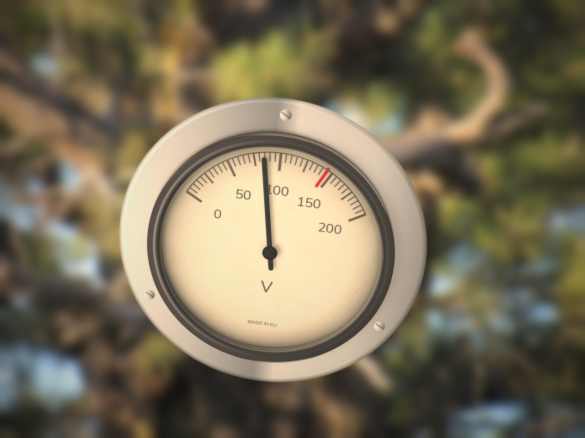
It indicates 85,V
